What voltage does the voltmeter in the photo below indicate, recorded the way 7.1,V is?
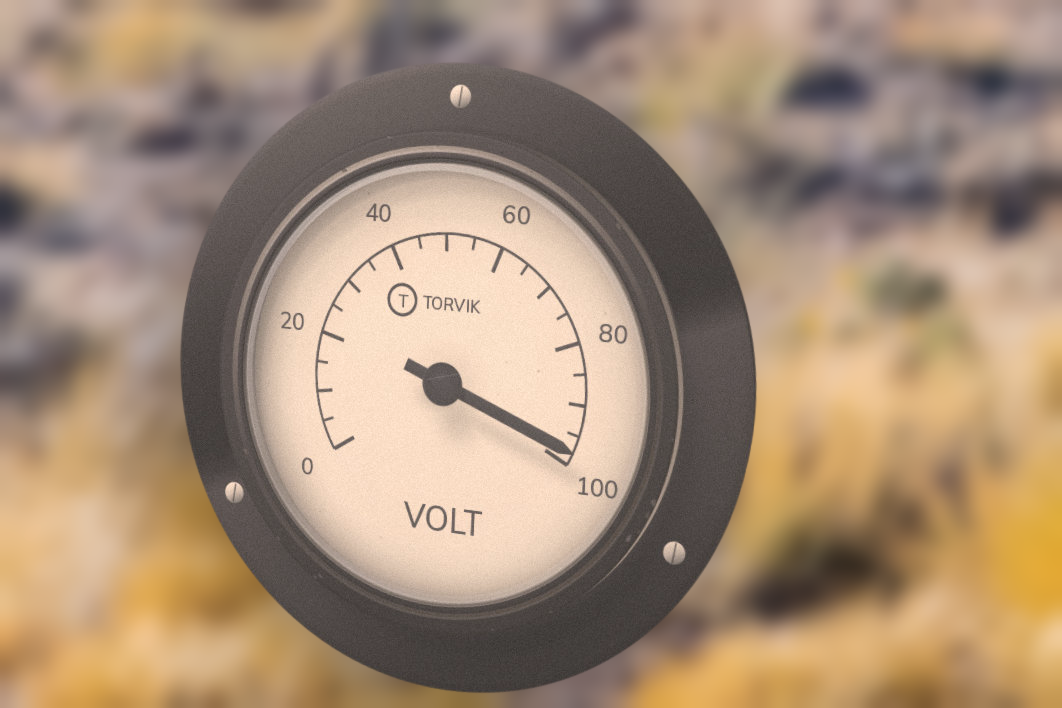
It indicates 97.5,V
